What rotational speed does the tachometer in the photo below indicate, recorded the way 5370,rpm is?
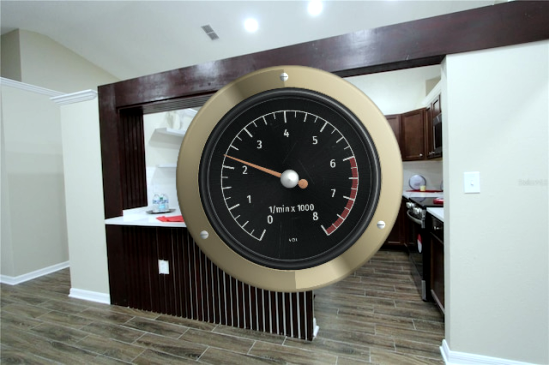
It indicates 2250,rpm
